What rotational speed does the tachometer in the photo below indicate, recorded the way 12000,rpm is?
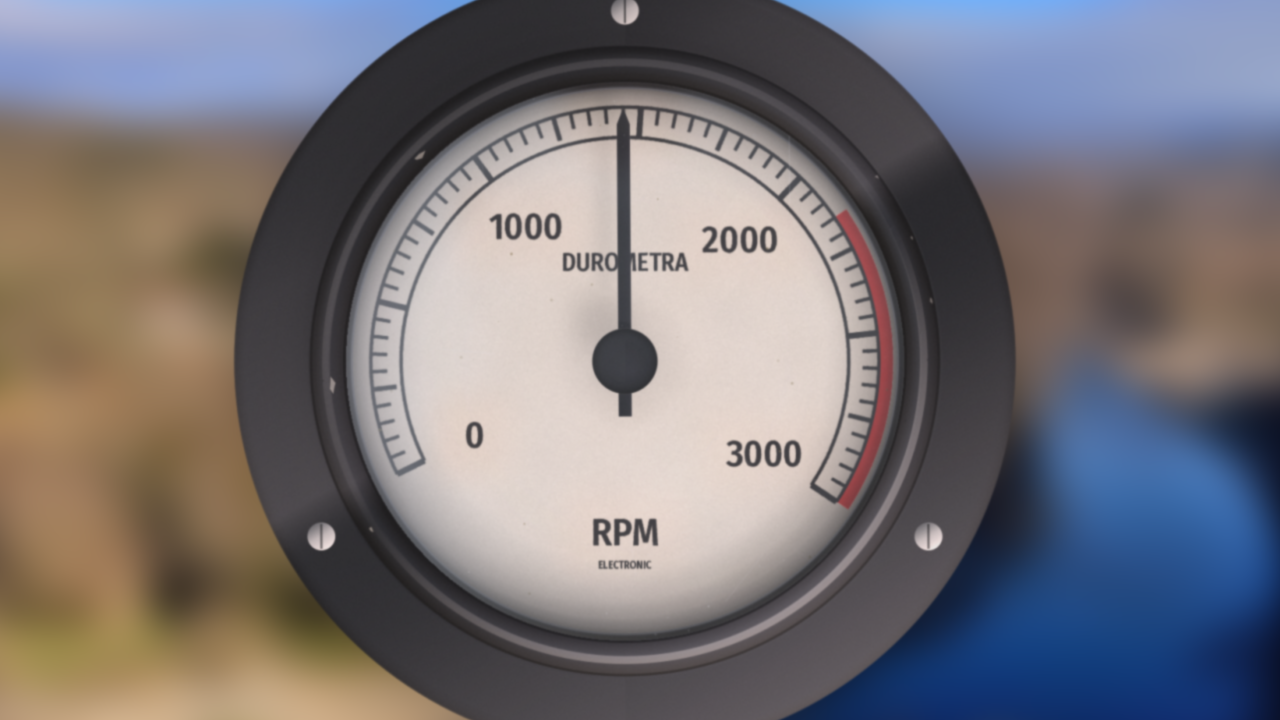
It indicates 1450,rpm
